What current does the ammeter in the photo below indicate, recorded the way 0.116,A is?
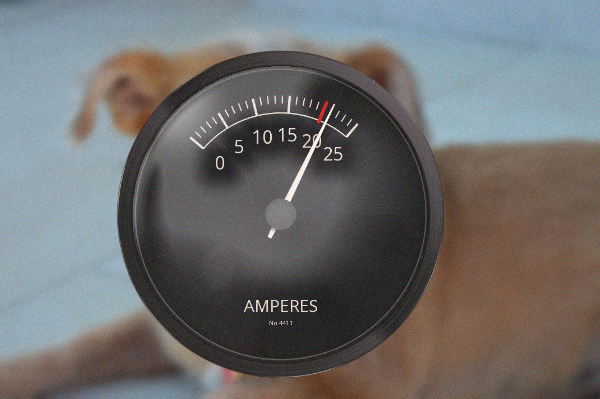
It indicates 21,A
